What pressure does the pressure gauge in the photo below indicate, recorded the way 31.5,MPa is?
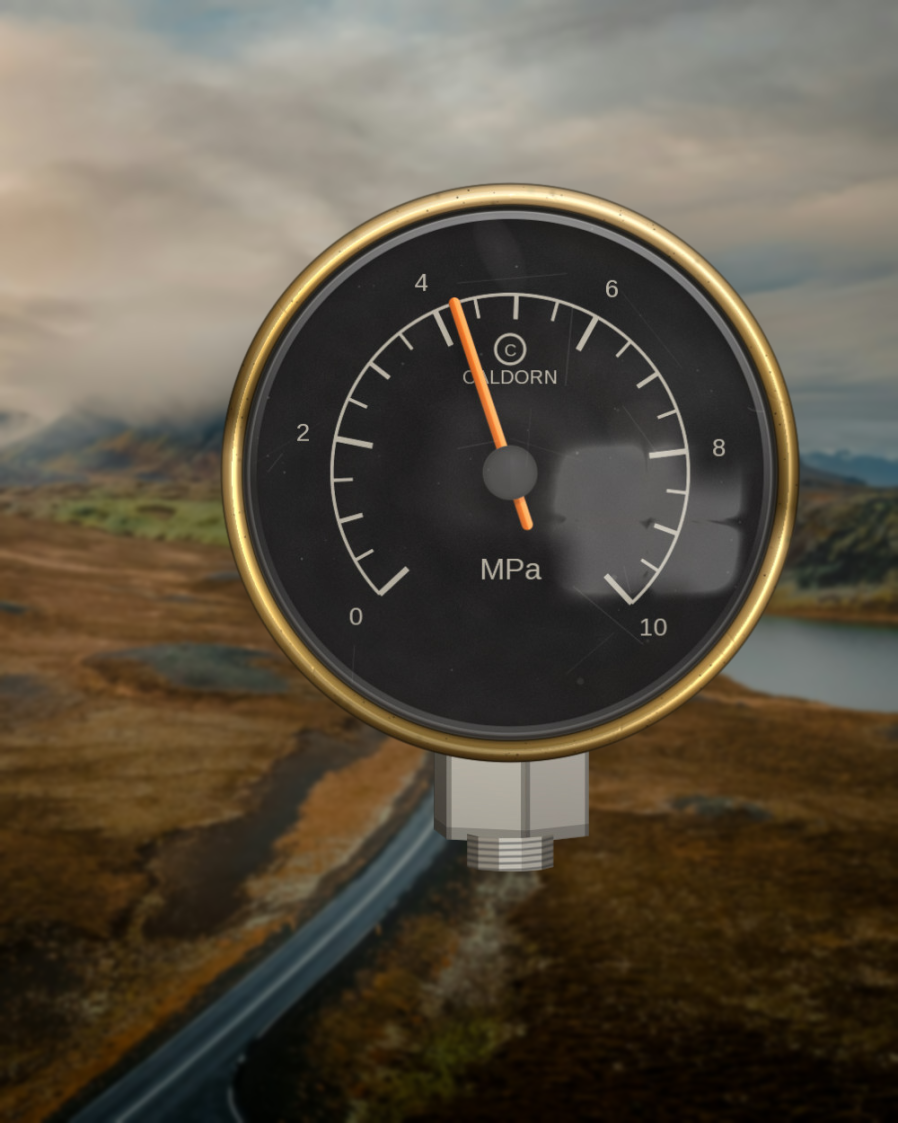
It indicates 4.25,MPa
